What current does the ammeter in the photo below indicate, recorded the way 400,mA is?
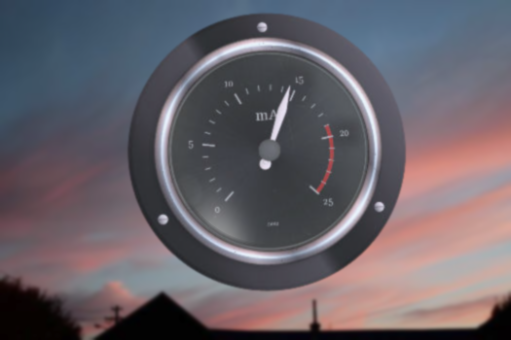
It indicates 14.5,mA
